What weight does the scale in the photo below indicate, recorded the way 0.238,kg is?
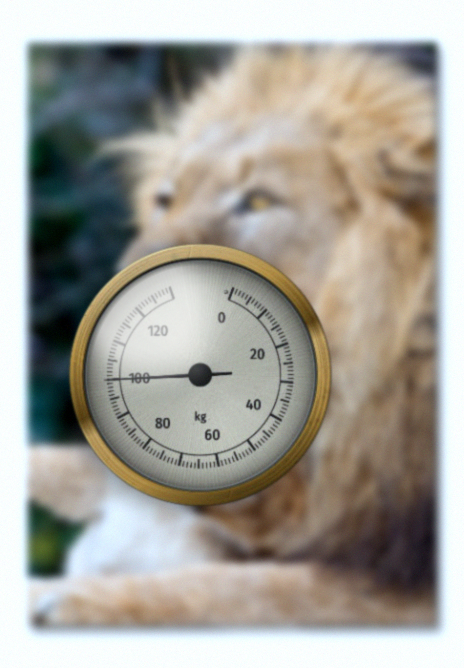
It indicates 100,kg
